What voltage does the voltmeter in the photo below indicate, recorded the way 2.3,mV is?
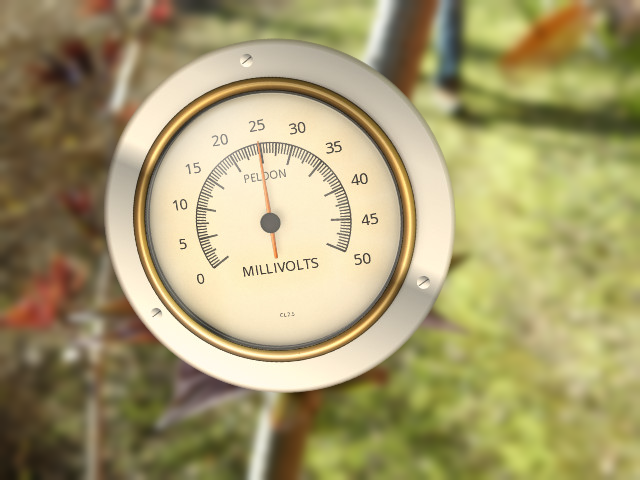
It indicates 25,mV
